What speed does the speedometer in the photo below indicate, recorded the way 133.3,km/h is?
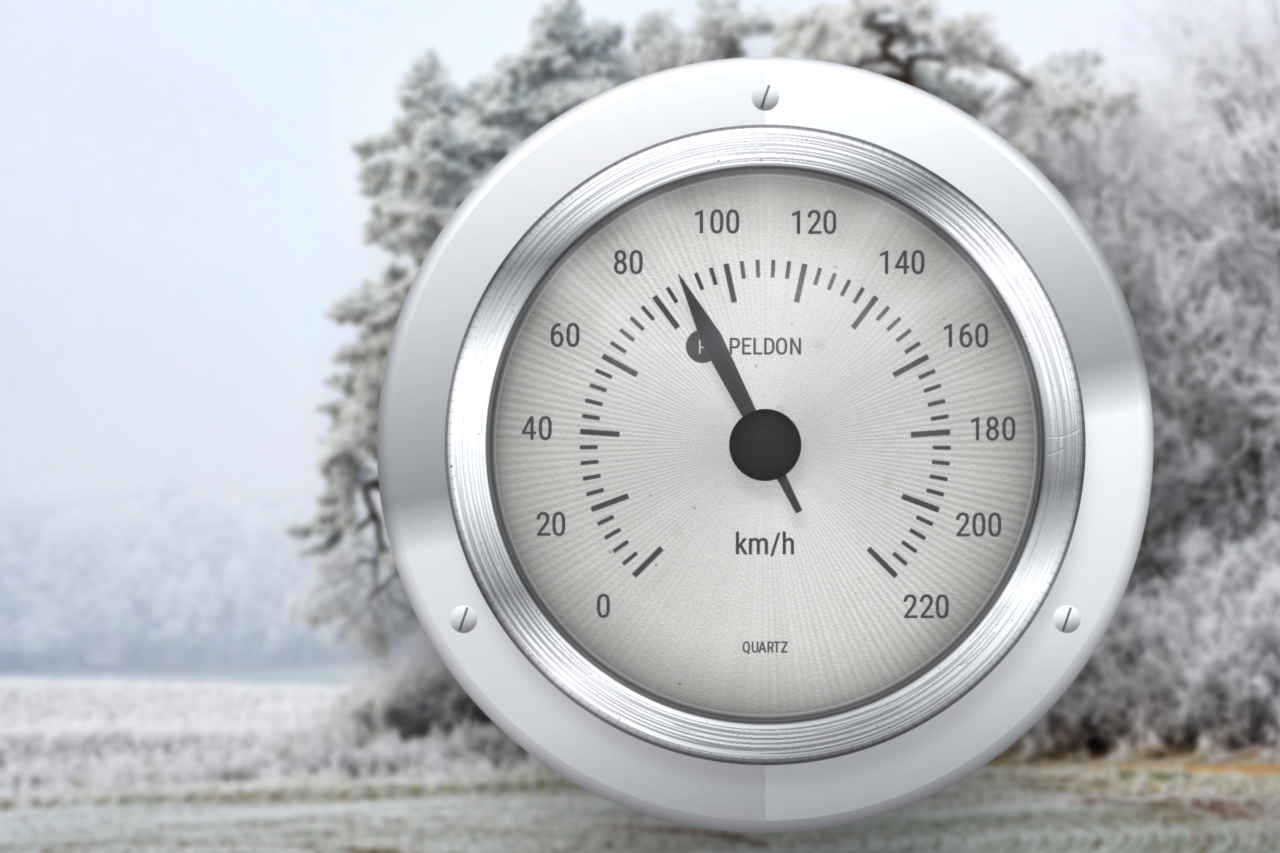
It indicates 88,km/h
